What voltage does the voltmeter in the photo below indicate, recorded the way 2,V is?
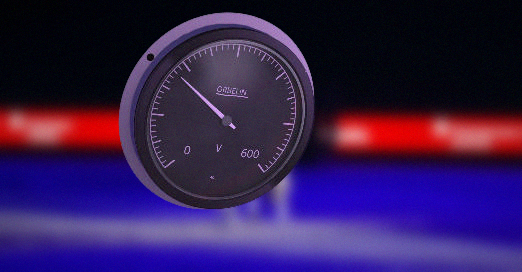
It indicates 180,V
